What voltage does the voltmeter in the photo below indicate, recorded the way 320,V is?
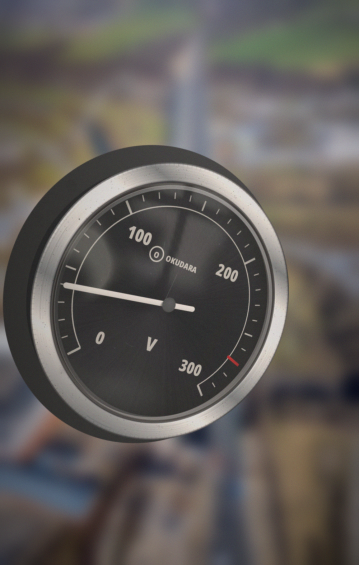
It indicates 40,V
